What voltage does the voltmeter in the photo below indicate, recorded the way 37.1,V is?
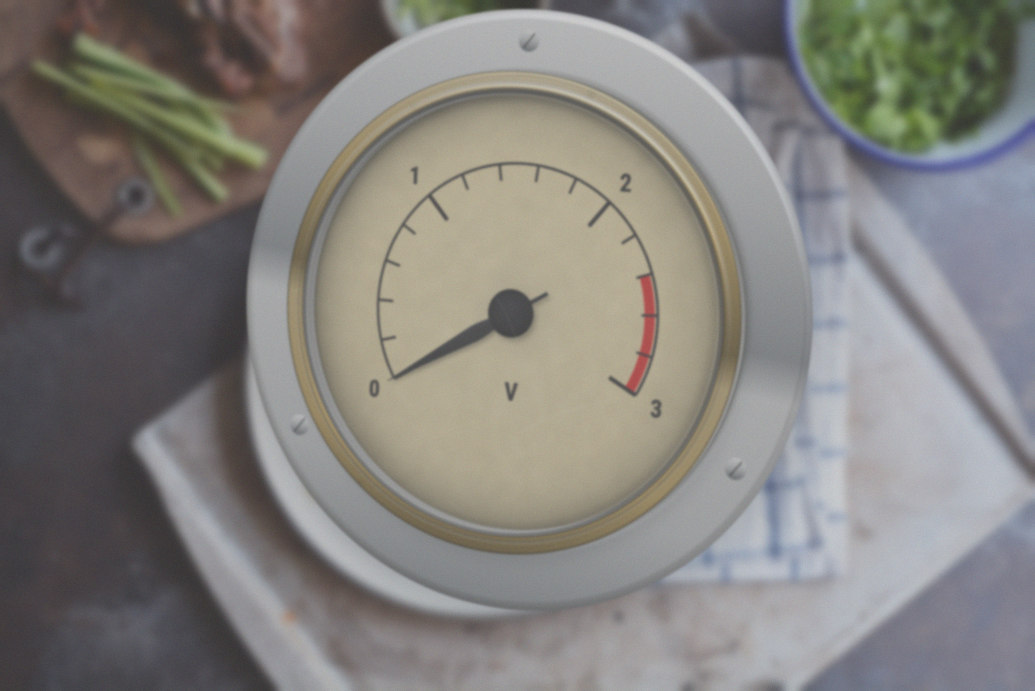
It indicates 0,V
